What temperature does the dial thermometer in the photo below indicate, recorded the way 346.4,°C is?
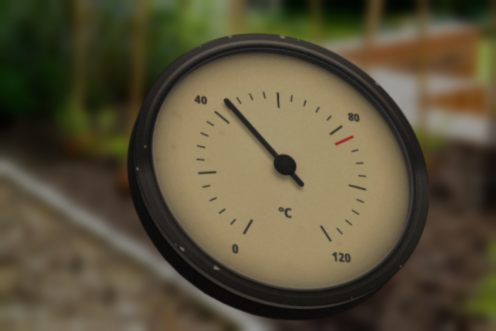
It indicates 44,°C
